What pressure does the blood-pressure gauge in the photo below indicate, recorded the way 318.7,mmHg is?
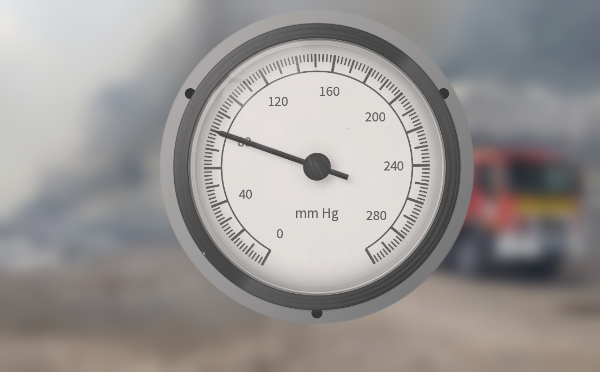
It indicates 80,mmHg
